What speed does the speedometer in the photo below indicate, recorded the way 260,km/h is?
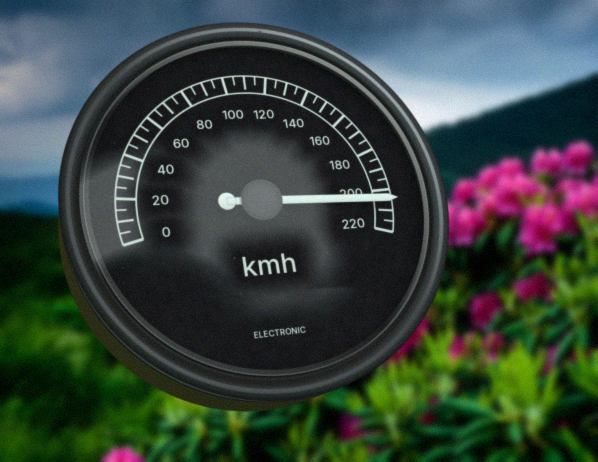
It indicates 205,km/h
